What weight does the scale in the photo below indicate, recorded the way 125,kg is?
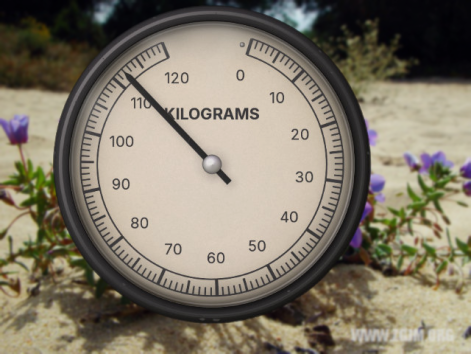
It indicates 112,kg
